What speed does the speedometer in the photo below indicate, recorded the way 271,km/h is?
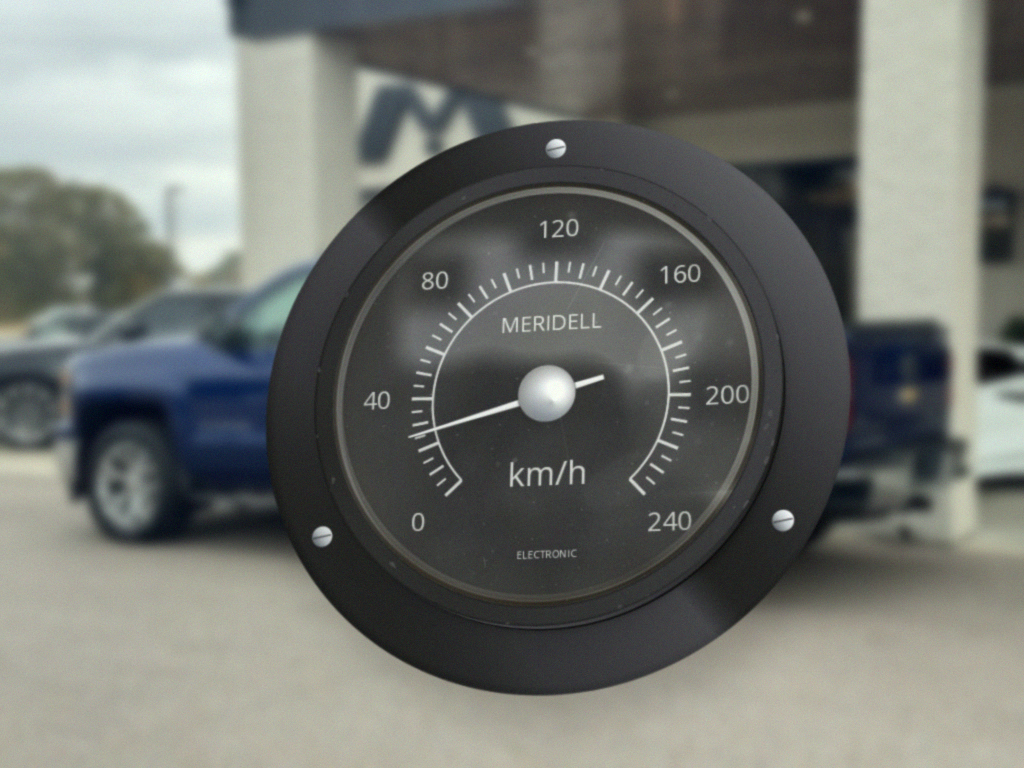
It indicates 25,km/h
